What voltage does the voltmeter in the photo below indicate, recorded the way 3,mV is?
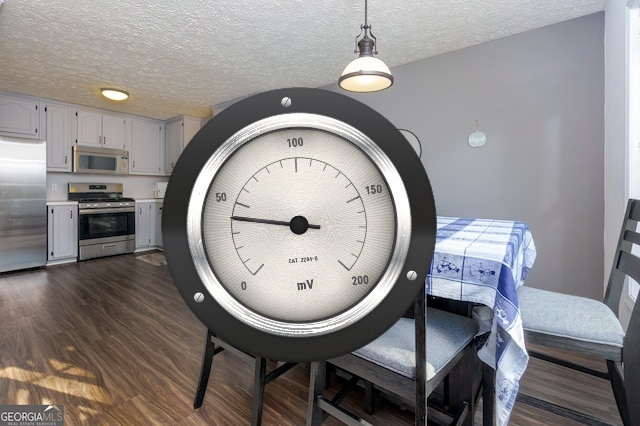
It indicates 40,mV
